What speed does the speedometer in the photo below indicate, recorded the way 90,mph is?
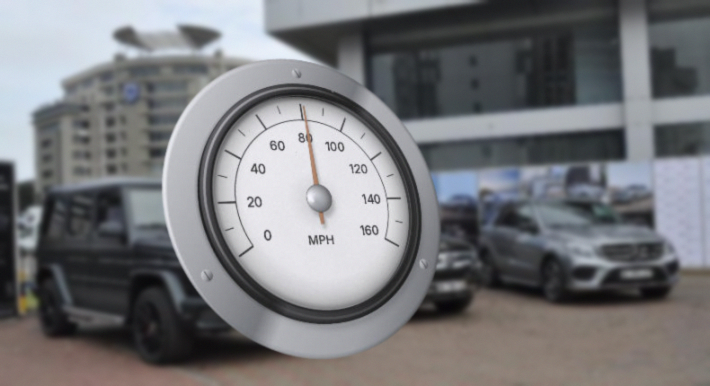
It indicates 80,mph
